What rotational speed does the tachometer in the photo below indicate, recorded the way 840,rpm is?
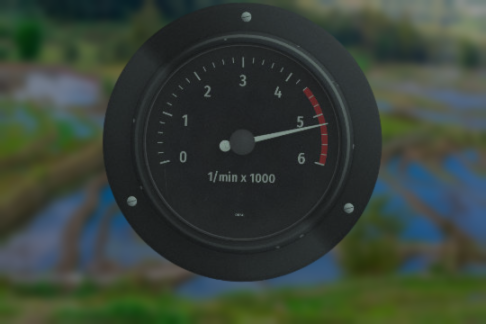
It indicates 5200,rpm
